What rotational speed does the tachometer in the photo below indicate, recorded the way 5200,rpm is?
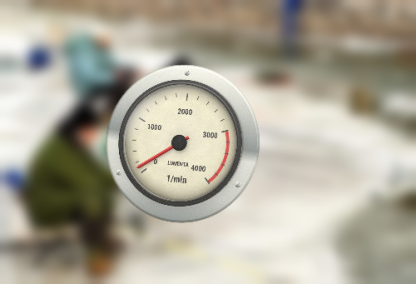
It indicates 100,rpm
